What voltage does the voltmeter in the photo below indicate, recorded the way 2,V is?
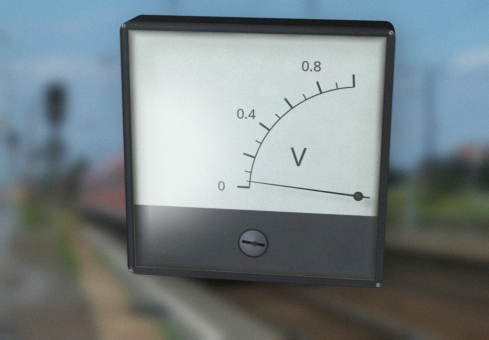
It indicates 0.05,V
